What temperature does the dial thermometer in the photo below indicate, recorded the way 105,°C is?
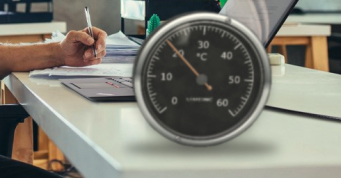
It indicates 20,°C
